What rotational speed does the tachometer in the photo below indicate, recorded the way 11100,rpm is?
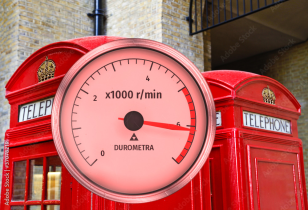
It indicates 6100,rpm
